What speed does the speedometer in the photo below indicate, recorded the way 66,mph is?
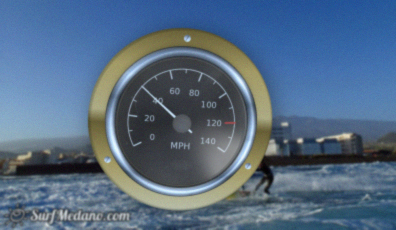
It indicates 40,mph
